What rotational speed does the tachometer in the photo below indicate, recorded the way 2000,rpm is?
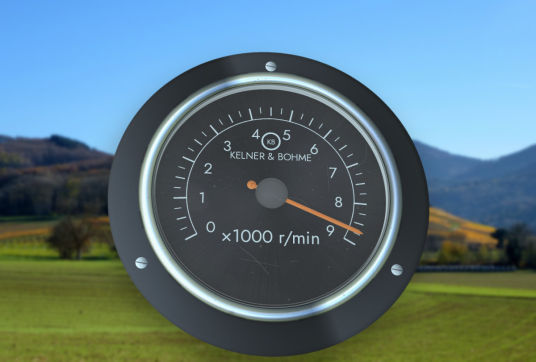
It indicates 8750,rpm
